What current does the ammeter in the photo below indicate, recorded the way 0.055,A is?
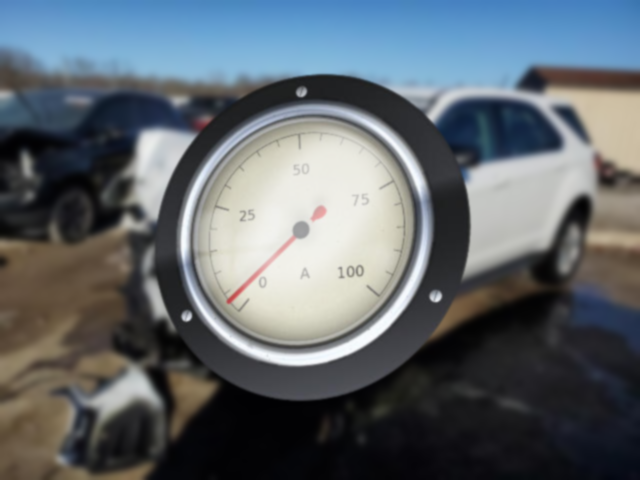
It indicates 2.5,A
